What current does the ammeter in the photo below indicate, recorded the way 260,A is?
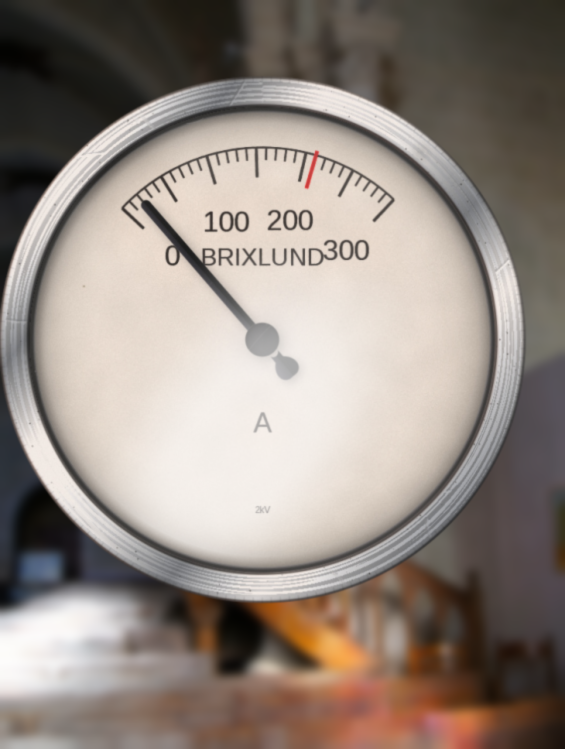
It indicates 20,A
